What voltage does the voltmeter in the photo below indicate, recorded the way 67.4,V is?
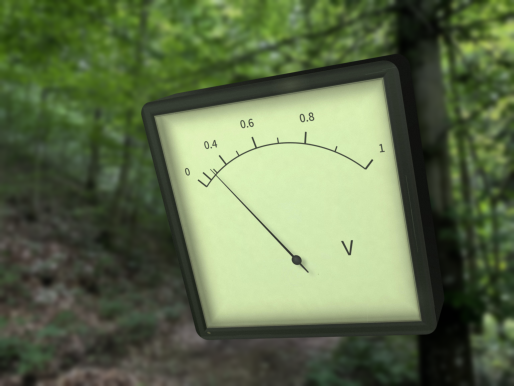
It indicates 0.3,V
